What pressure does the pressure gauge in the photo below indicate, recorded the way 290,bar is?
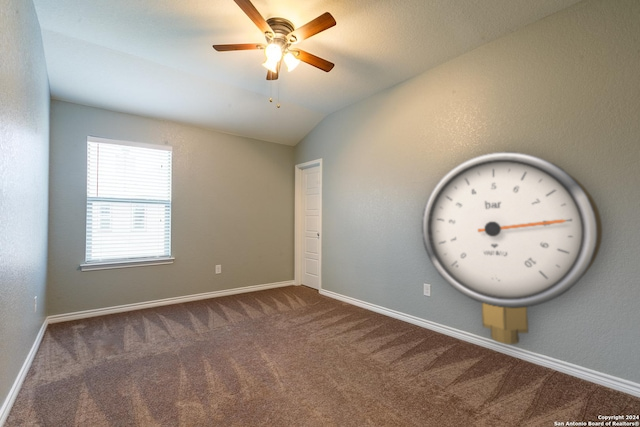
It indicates 8,bar
